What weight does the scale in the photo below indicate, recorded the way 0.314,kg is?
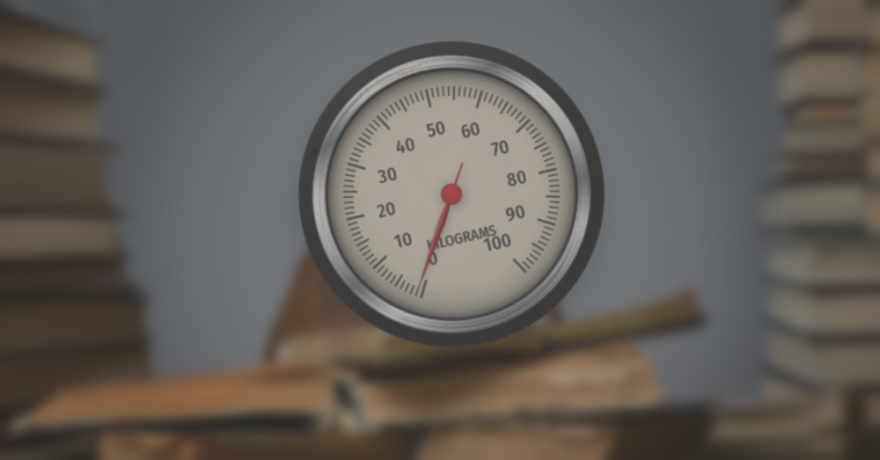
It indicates 1,kg
